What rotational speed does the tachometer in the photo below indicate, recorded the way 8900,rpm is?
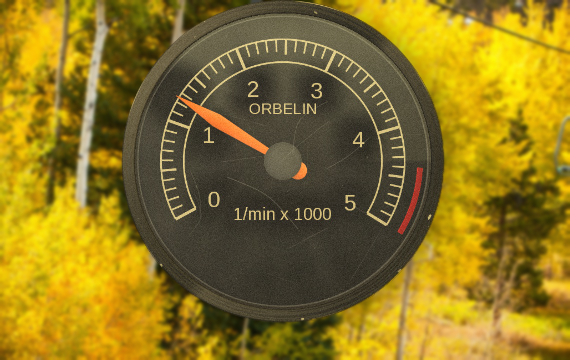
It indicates 1250,rpm
